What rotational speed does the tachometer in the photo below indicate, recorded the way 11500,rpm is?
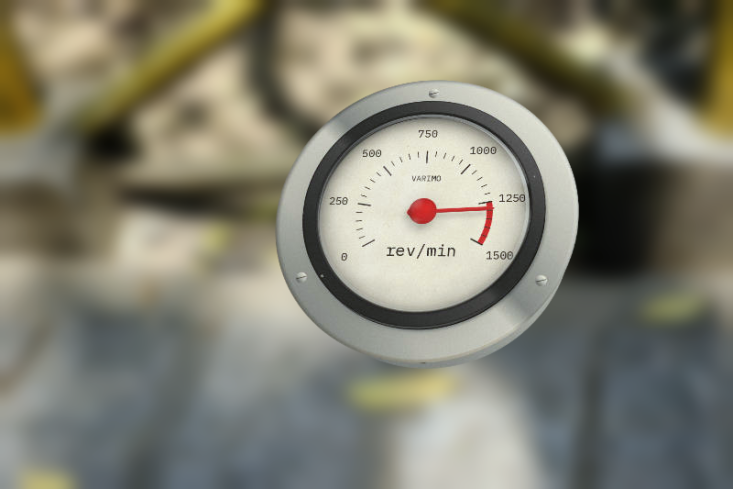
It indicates 1300,rpm
